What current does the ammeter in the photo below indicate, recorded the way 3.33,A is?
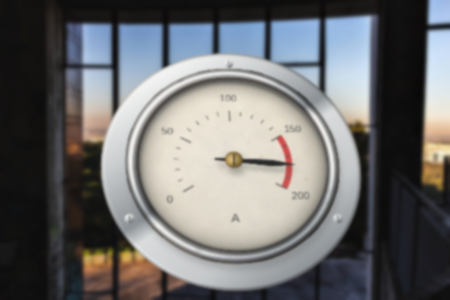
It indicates 180,A
